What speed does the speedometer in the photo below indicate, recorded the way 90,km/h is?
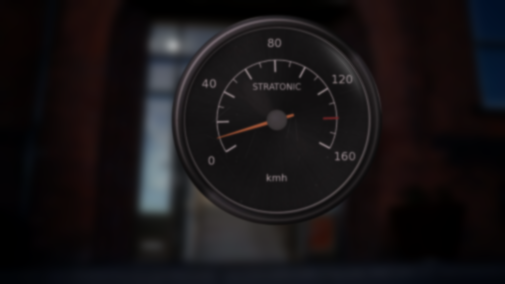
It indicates 10,km/h
